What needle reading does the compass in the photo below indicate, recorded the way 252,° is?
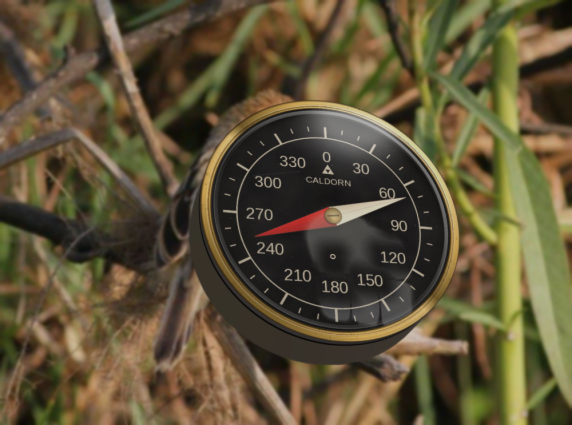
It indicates 250,°
